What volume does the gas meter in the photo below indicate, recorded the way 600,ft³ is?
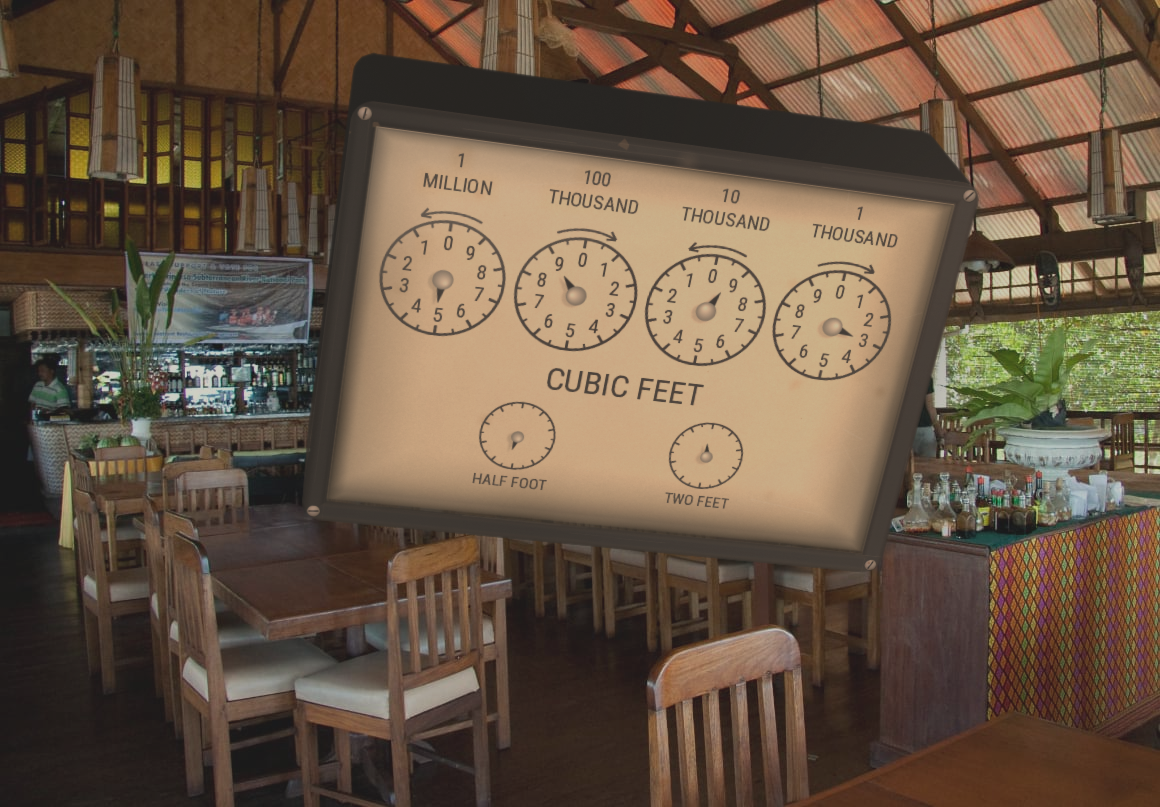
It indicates 489300,ft³
